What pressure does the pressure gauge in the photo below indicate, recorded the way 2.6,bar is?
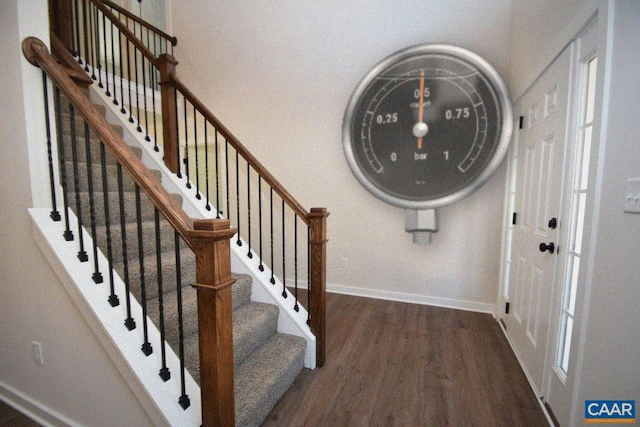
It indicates 0.5,bar
